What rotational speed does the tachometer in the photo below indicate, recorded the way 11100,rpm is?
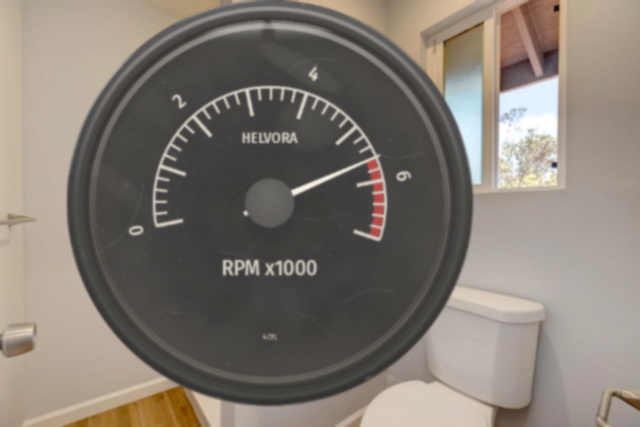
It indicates 5600,rpm
